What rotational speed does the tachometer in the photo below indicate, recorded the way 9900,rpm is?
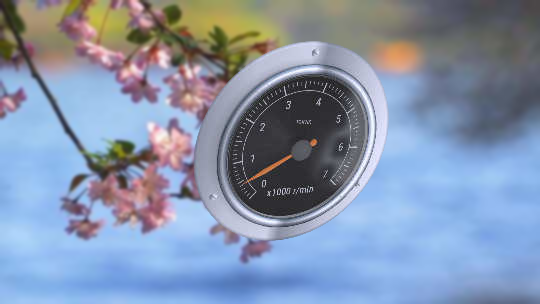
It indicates 500,rpm
